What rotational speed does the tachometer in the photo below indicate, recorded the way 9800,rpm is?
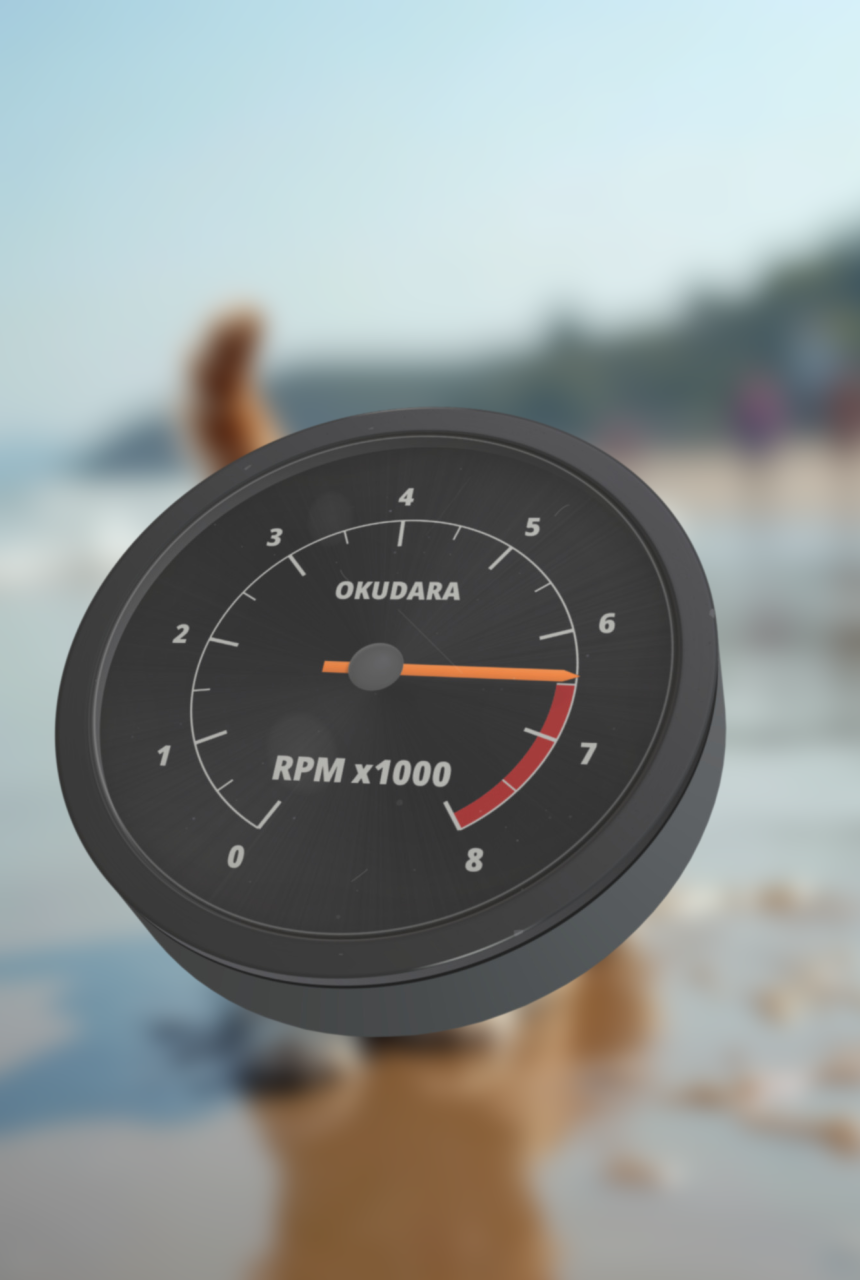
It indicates 6500,rpm
